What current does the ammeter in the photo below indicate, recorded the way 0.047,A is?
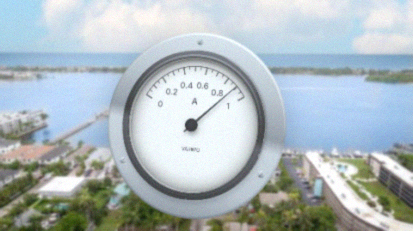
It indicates 0.9,A
